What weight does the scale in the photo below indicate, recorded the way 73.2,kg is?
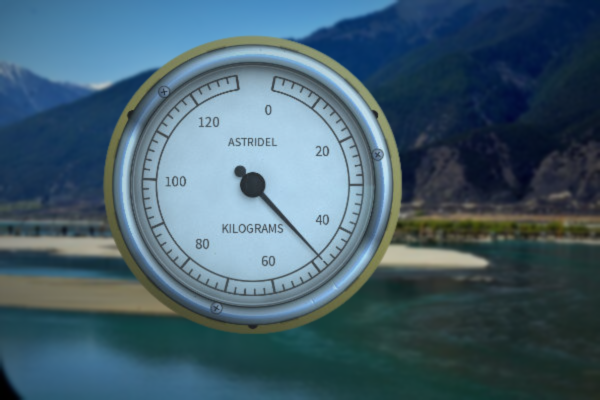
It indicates 48,kg
